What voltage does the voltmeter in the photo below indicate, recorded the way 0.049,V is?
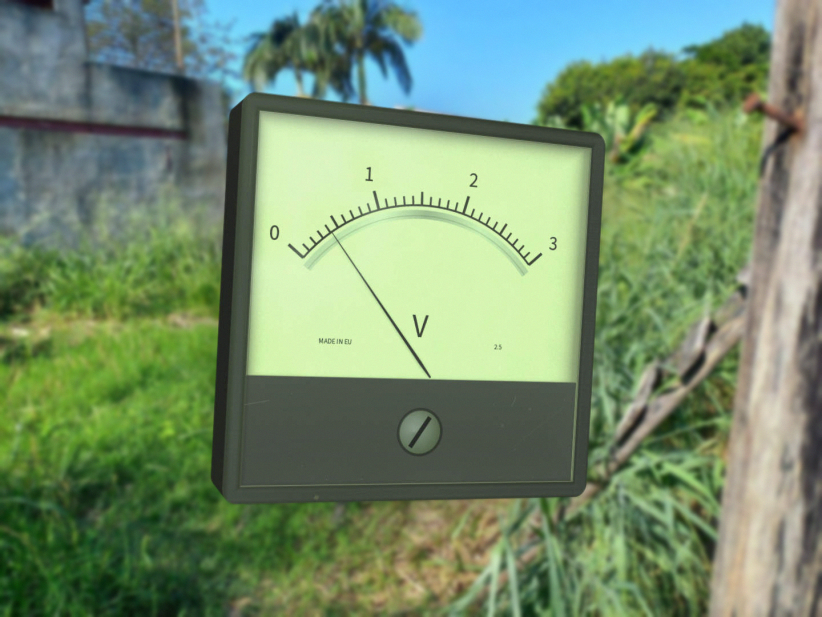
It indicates 0.4,V
